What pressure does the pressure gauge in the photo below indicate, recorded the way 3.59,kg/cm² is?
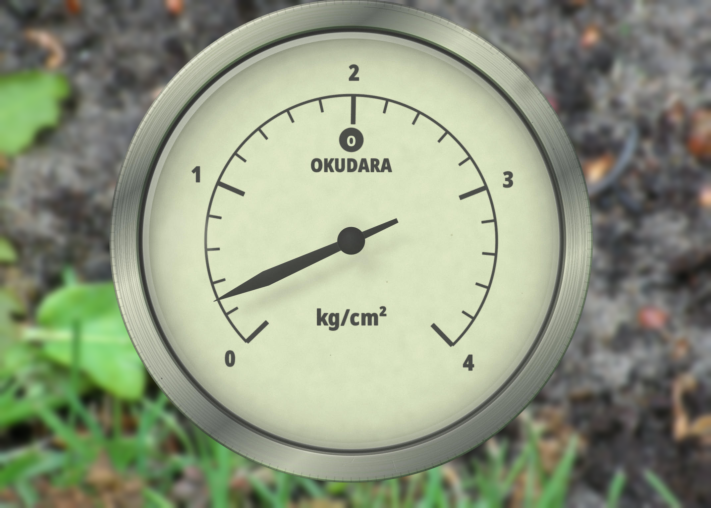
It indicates 0.3,kg/cm²
